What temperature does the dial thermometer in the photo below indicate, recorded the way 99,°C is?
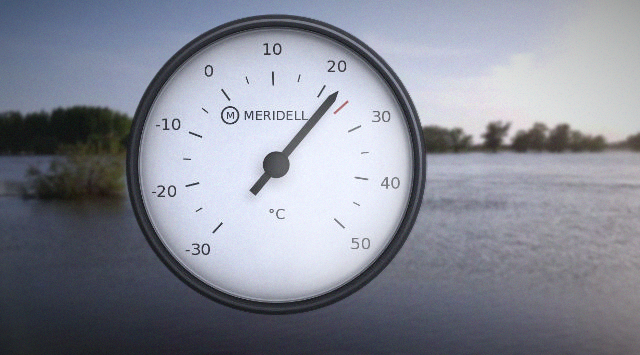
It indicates 22.5,°C
